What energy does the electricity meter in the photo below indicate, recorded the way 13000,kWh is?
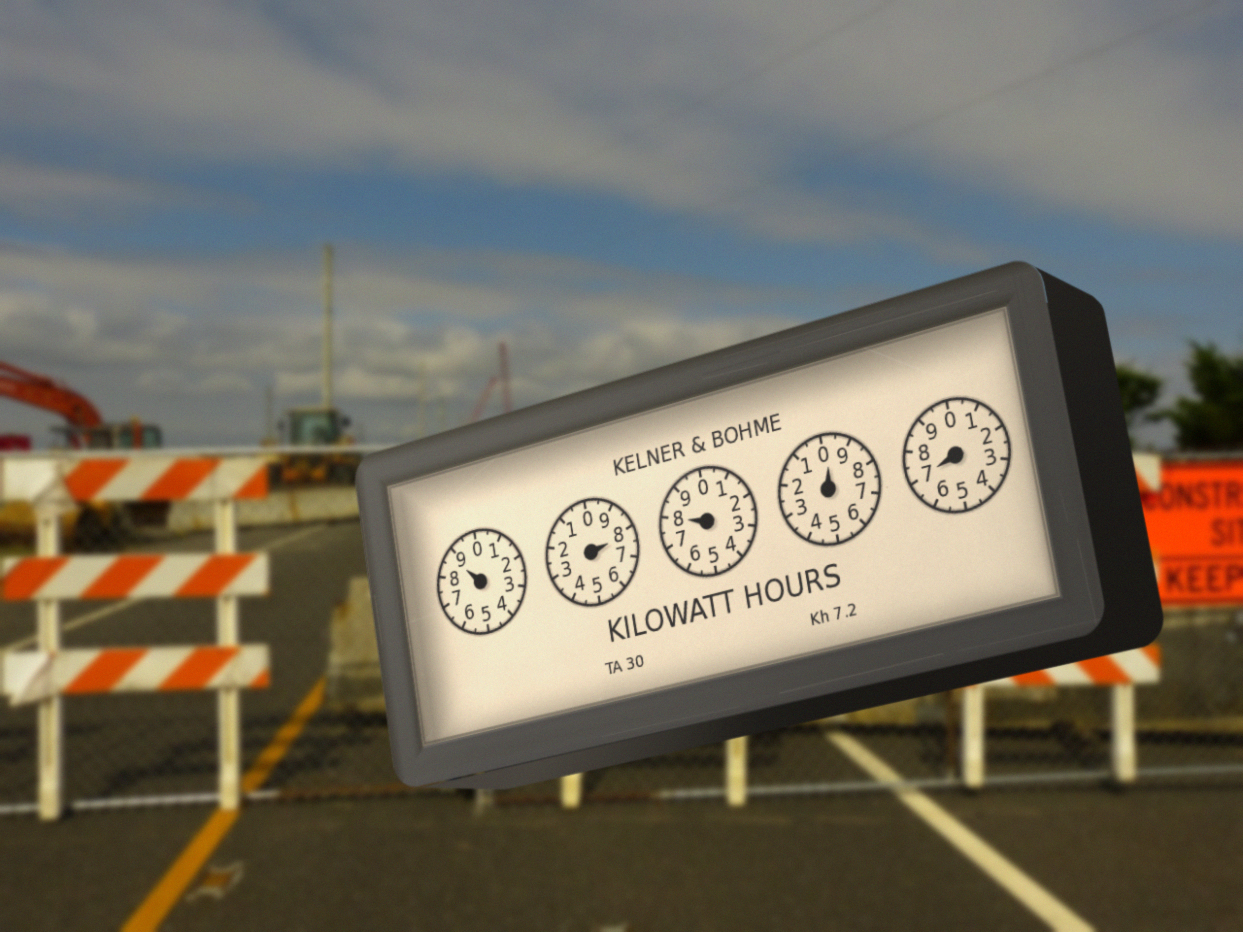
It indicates 87797,kWh
